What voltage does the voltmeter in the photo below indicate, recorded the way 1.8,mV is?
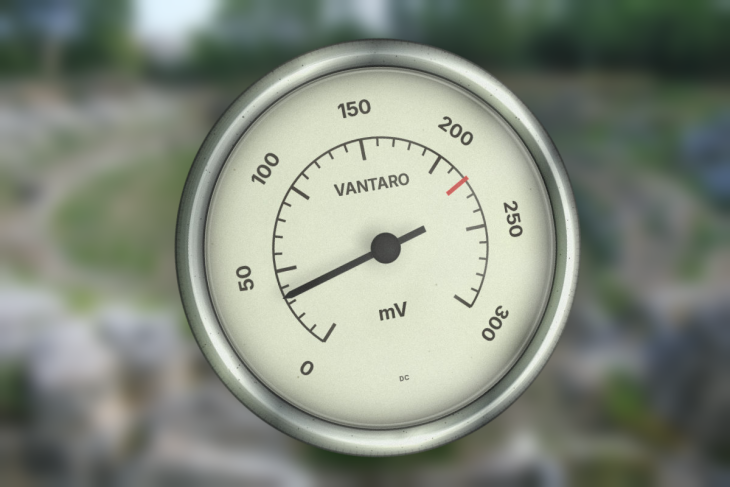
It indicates 35,mV
